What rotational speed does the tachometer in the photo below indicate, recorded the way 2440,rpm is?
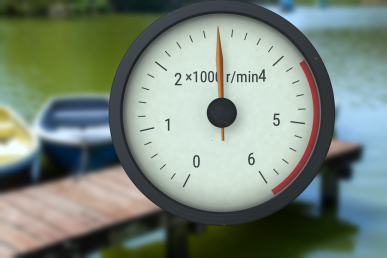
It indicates 3000,rpm
